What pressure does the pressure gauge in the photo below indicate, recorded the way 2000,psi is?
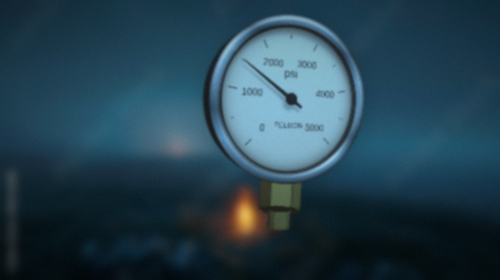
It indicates 1500,psi
